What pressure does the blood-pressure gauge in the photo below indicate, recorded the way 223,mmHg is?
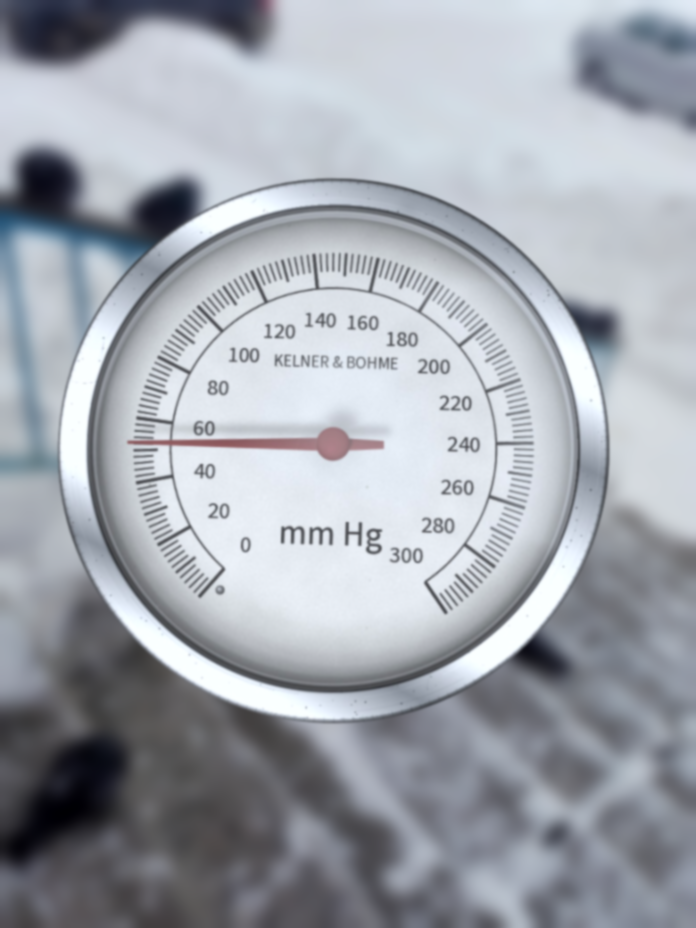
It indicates 52,mmHg
